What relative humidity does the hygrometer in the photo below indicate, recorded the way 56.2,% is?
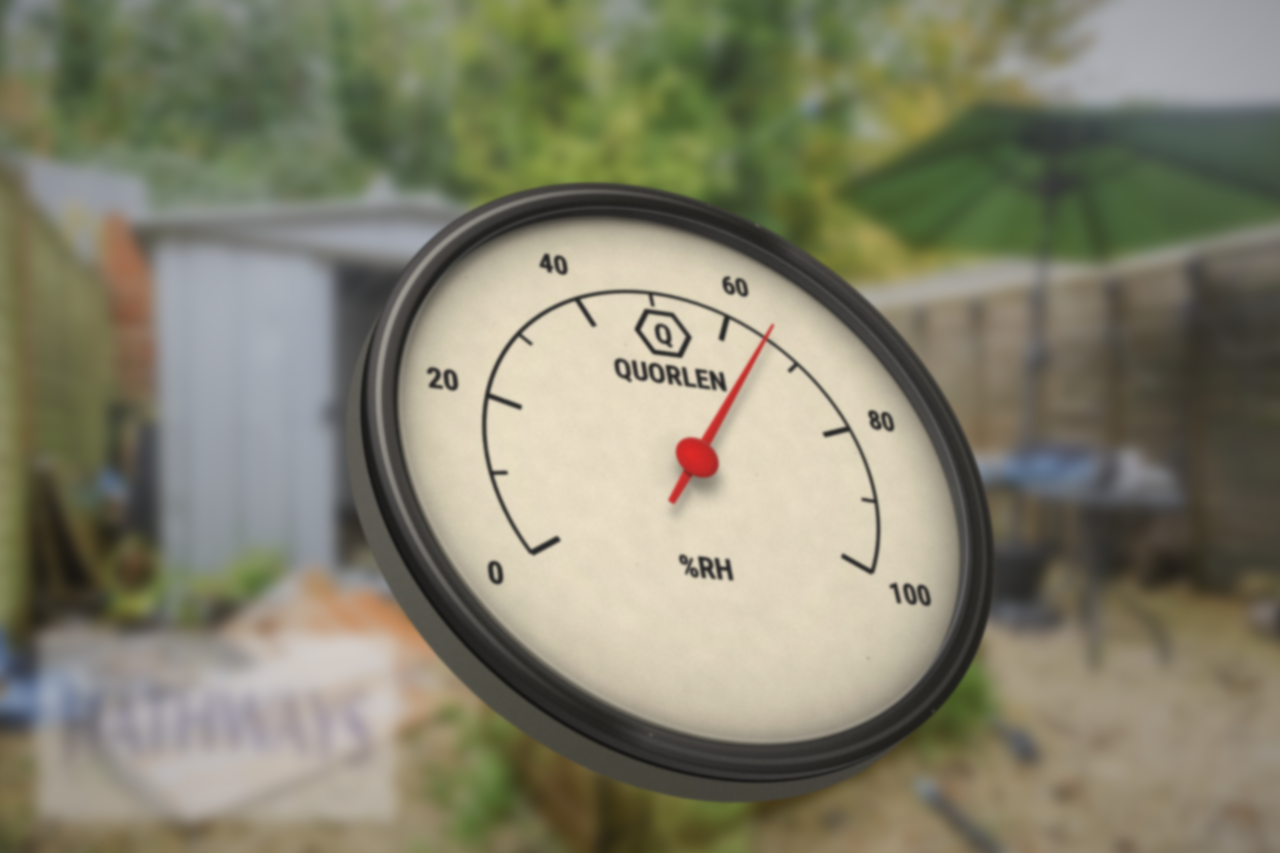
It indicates 65,%
